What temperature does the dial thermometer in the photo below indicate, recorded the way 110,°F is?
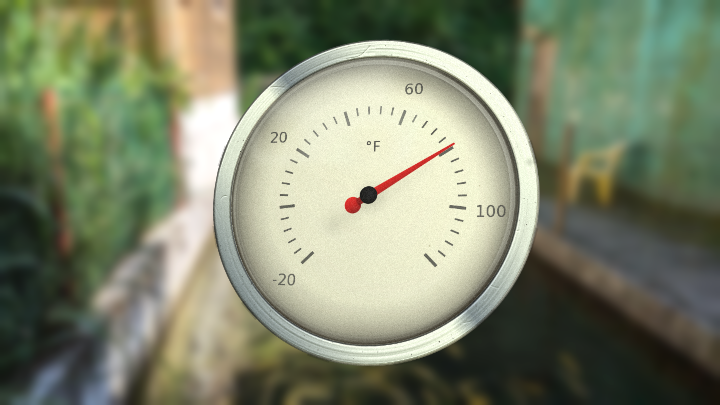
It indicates 80,°F
